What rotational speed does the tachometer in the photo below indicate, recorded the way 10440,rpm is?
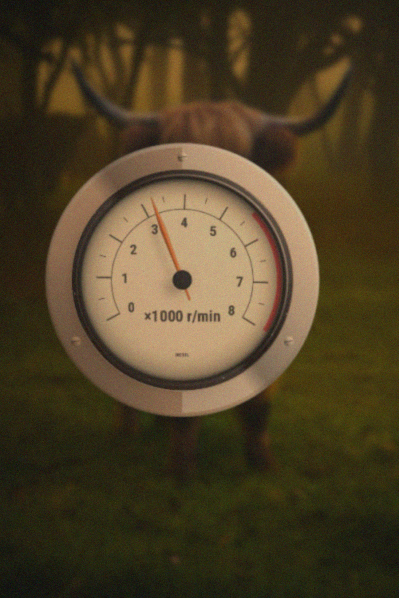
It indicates 3250,rpm
